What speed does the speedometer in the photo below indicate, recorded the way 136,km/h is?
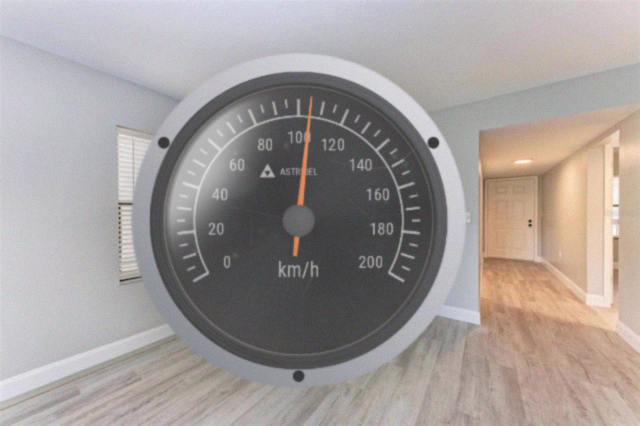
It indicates 105,km/h
